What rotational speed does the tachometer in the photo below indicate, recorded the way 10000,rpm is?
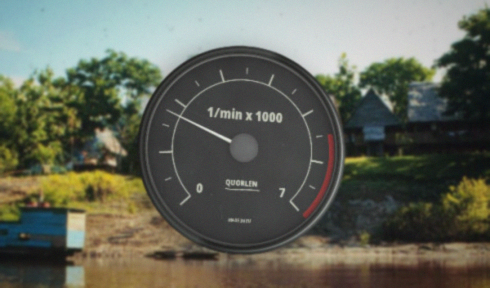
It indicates 1750,rpm
